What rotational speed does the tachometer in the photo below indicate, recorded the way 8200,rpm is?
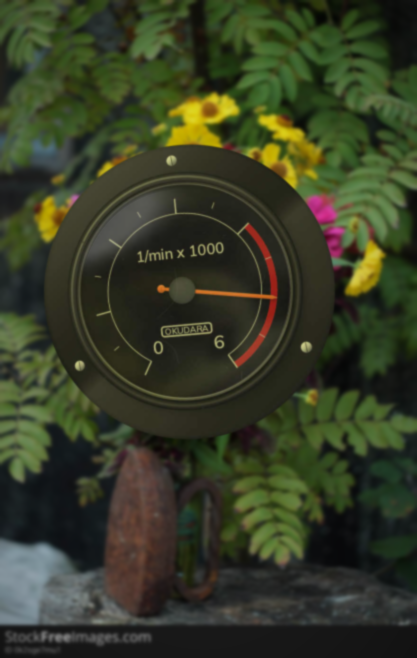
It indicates 5000,rpm
